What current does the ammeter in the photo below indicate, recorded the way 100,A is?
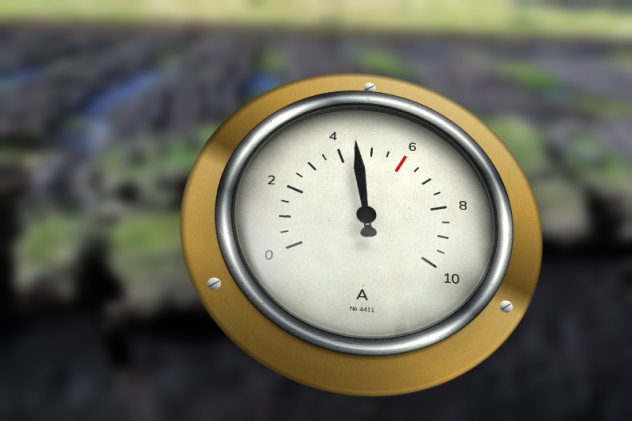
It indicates 4.5,A
